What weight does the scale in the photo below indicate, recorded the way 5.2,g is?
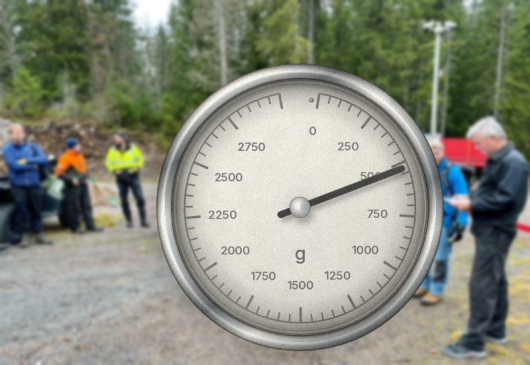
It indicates 525,g
